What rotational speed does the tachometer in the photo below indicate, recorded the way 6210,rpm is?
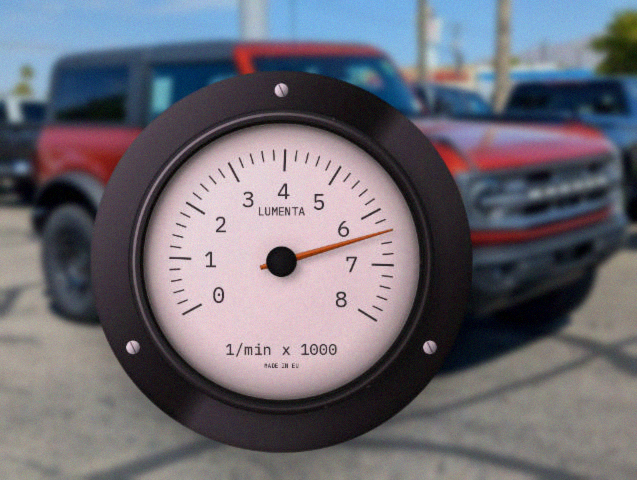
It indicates 6400,rpm
